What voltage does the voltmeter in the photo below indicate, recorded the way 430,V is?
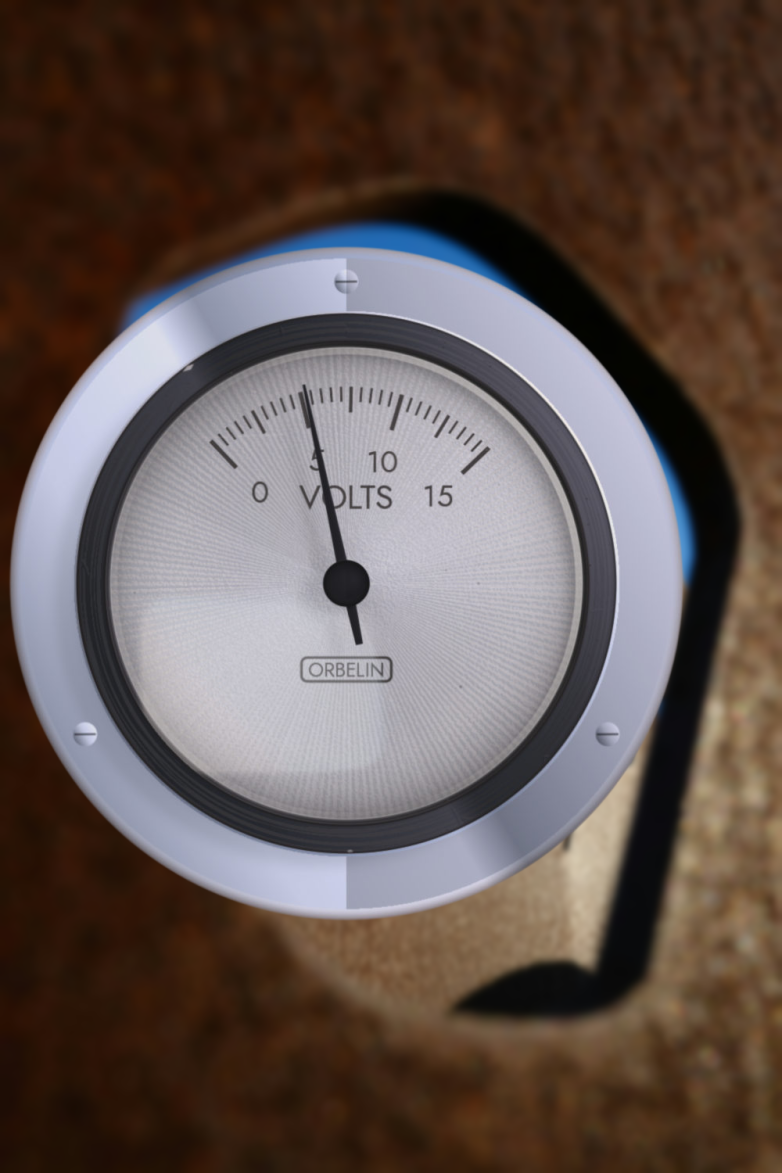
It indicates 5.25,V
